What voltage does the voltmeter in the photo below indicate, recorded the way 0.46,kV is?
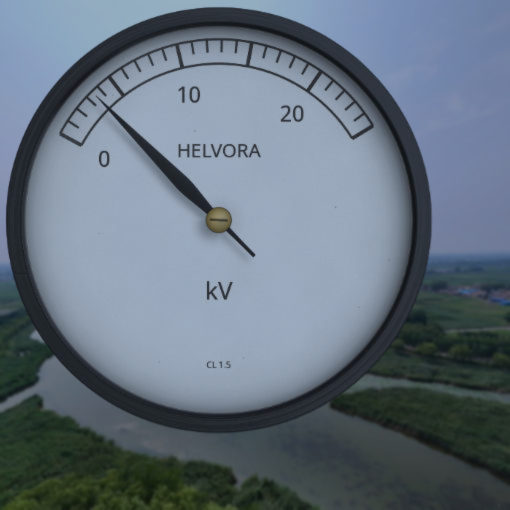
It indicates 3.5,kV
